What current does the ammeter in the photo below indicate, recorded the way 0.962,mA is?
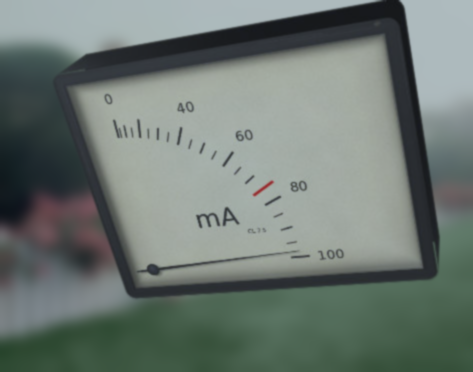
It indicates 97.5,mA
